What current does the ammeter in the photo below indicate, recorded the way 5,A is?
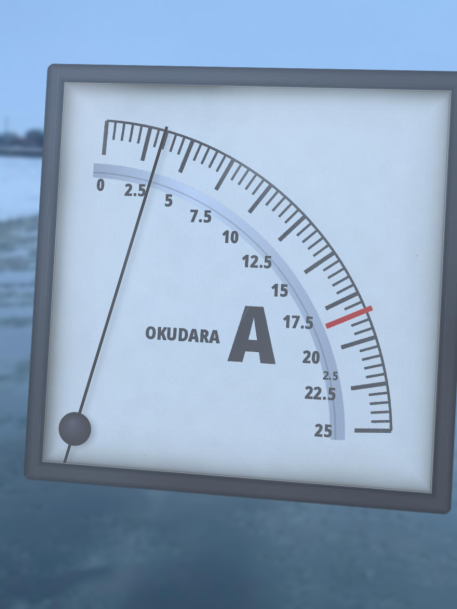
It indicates 3.5,A
